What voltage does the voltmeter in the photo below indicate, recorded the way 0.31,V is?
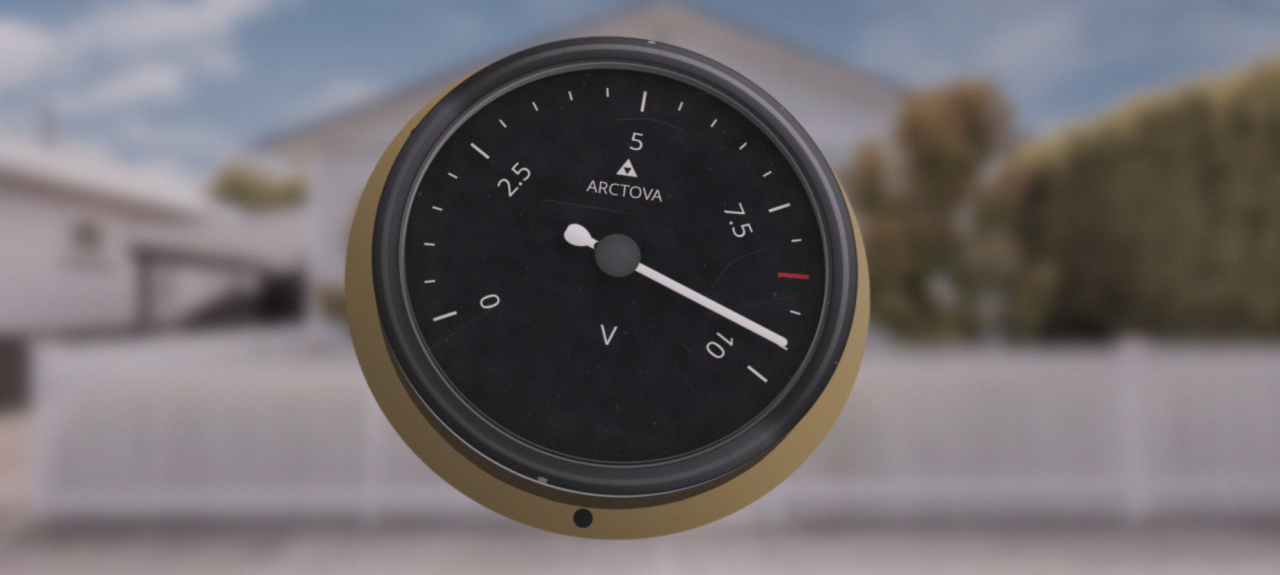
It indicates 9.5,V
